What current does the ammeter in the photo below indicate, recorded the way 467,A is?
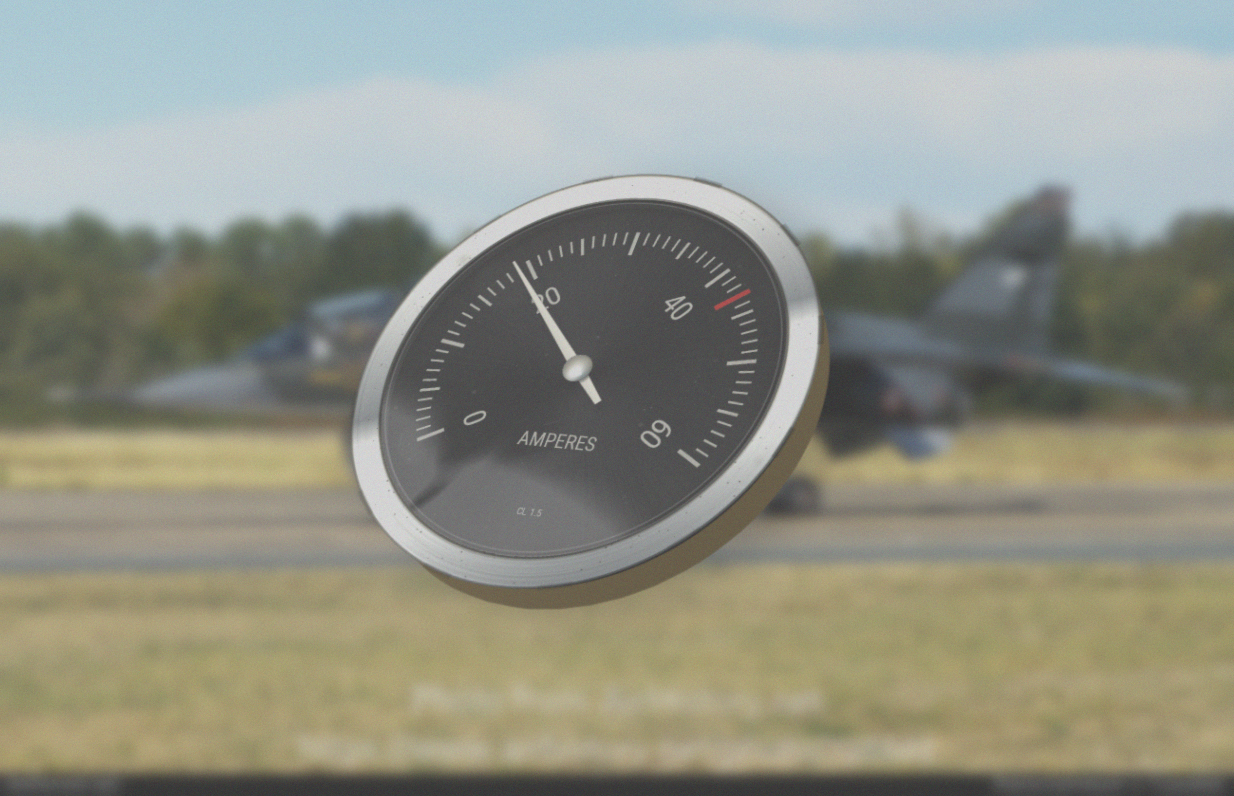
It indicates 19,A
